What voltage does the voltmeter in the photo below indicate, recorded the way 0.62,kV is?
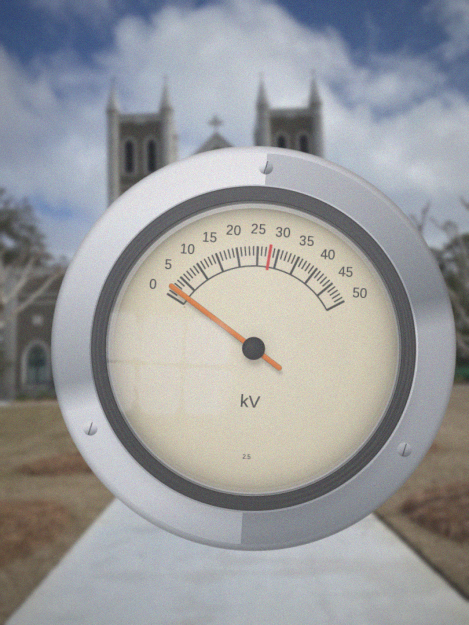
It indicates 2,kV
